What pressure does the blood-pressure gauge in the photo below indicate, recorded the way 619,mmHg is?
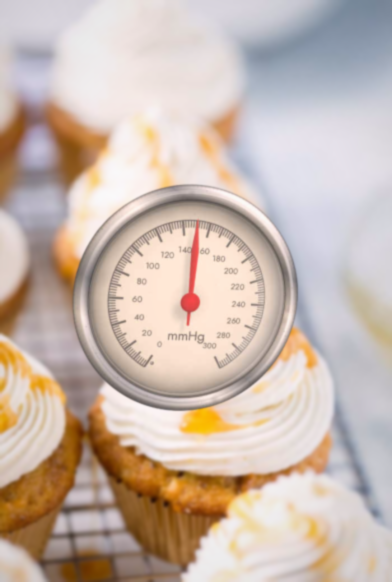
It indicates 150,mmHg
